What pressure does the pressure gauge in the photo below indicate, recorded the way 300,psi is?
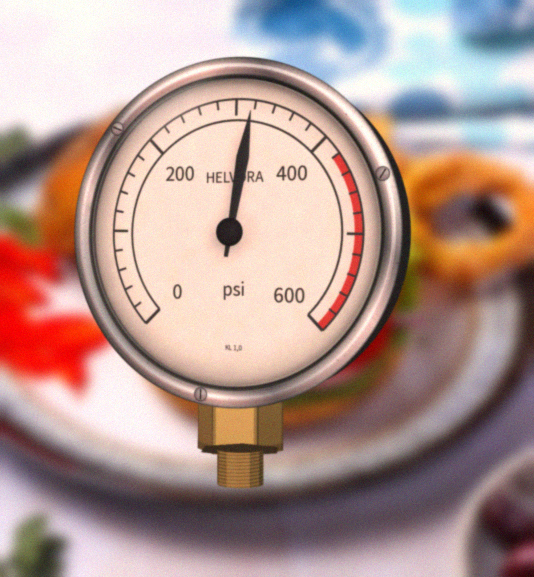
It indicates 320,psi
